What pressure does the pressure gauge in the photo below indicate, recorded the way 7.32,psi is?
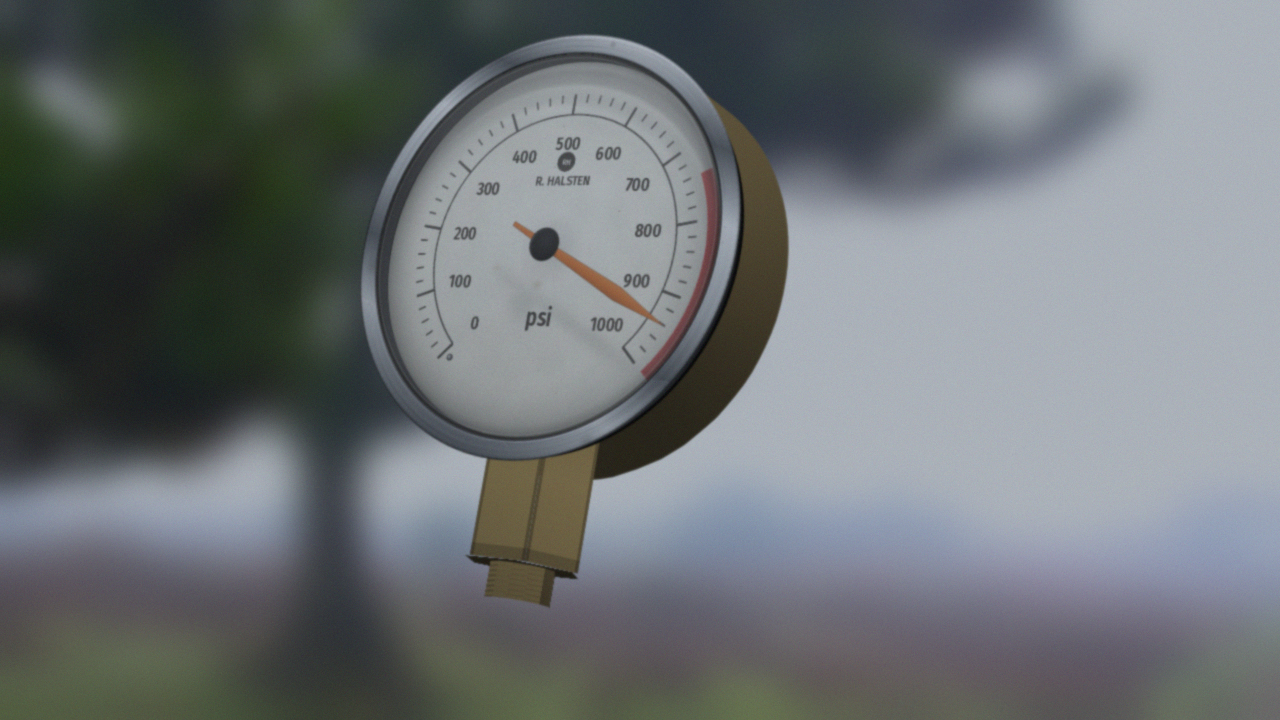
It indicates 940,psi
